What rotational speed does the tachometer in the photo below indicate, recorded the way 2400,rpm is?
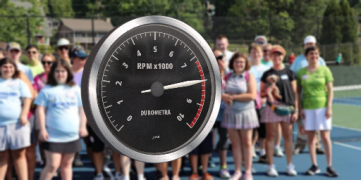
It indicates 8000,rpm
